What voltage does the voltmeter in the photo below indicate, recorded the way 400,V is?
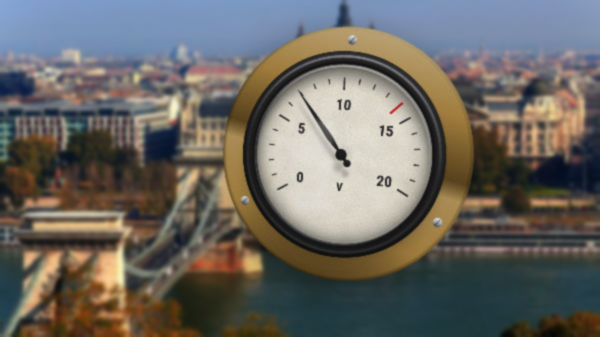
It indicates 7,V
